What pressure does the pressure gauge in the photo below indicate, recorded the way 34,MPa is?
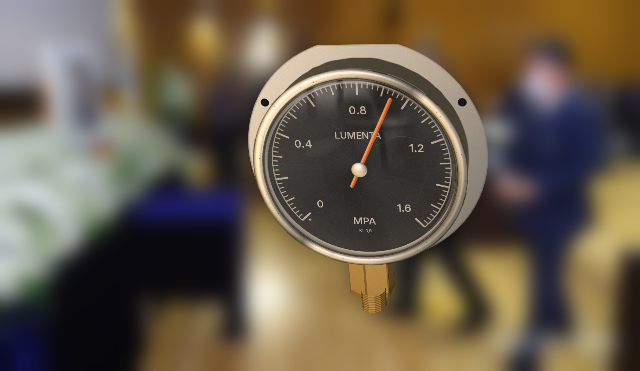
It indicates 0.94,MPa
